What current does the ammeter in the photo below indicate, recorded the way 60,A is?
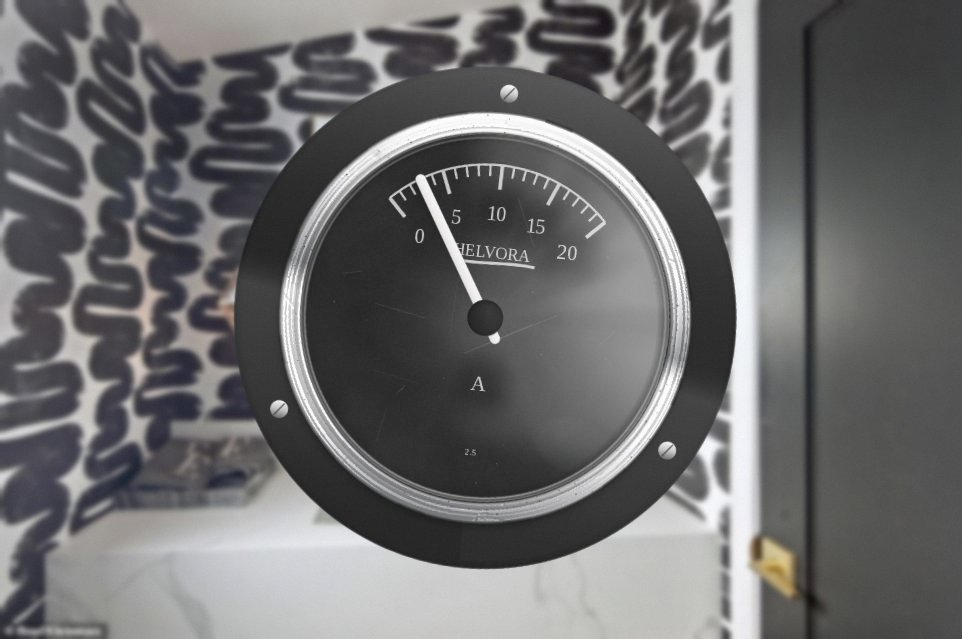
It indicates 3,A
